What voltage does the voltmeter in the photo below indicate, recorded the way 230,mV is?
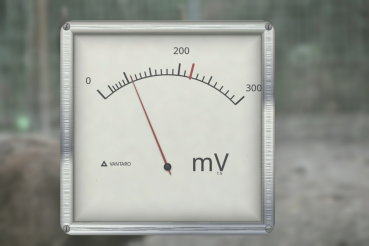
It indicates 110,mV
